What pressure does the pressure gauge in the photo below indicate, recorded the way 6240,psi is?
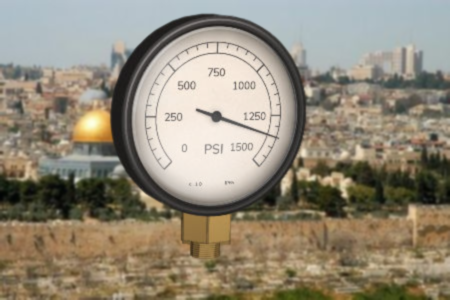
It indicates 1350,psi
